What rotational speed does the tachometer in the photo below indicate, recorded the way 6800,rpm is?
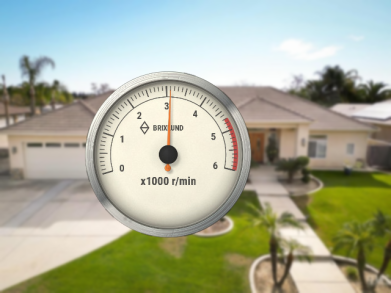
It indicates 3100,rpm
